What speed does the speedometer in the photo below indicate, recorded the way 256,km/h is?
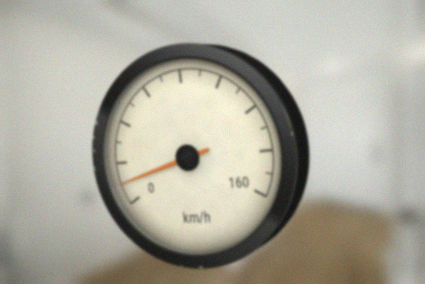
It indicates 10,km/h
